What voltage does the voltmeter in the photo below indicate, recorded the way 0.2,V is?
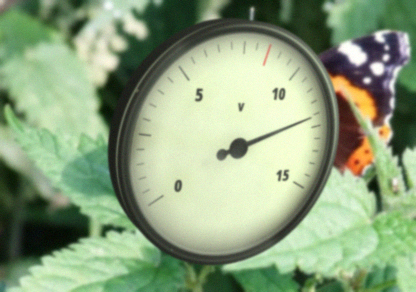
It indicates 12,V
